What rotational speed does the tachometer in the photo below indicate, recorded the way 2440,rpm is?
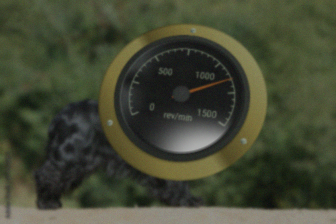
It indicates 1150,rpm
